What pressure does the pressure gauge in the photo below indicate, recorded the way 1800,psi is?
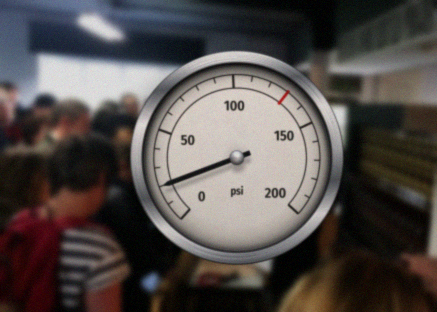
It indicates 20,psi
